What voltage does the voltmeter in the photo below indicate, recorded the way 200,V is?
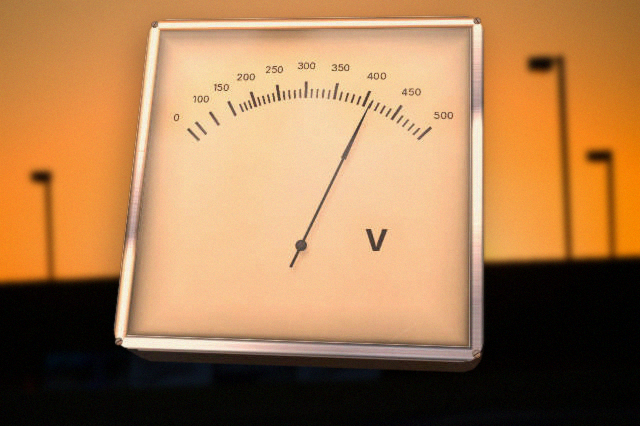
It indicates 410,V
